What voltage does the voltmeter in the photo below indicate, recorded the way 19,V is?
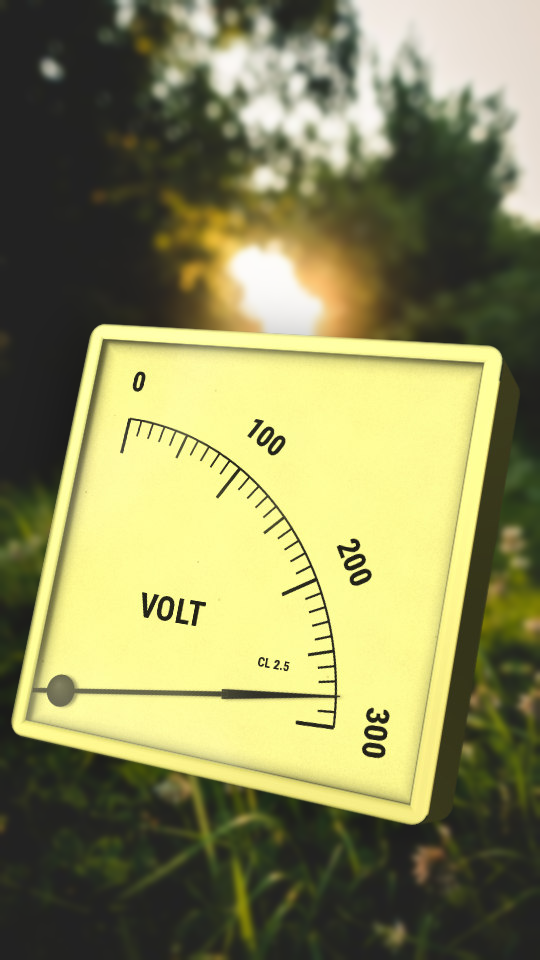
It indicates 280,V
